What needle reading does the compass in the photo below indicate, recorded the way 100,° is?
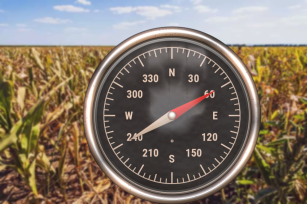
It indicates 60,°
